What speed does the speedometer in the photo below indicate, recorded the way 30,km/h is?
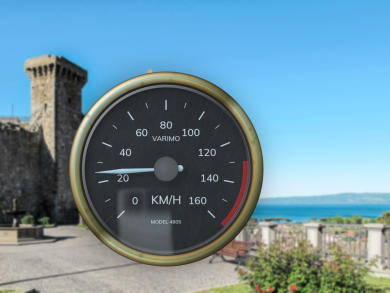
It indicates 25,km/h
